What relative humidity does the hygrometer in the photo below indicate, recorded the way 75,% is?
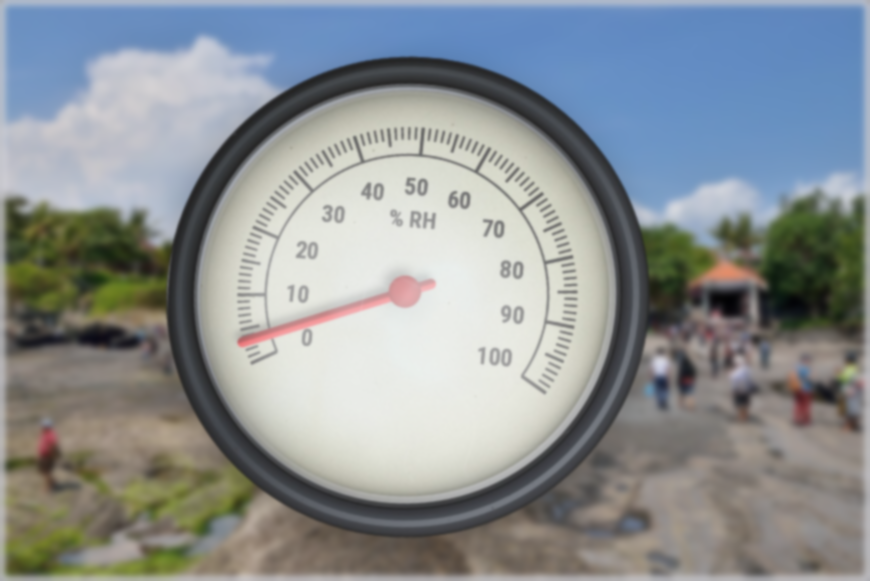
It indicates 3,%
